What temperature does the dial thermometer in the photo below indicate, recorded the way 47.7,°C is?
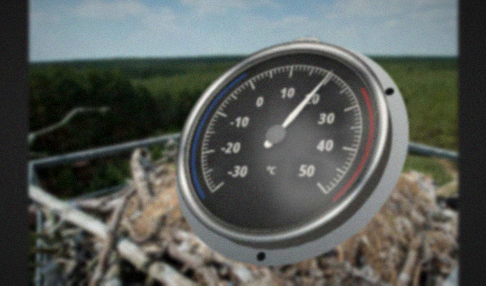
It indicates 20,°C
